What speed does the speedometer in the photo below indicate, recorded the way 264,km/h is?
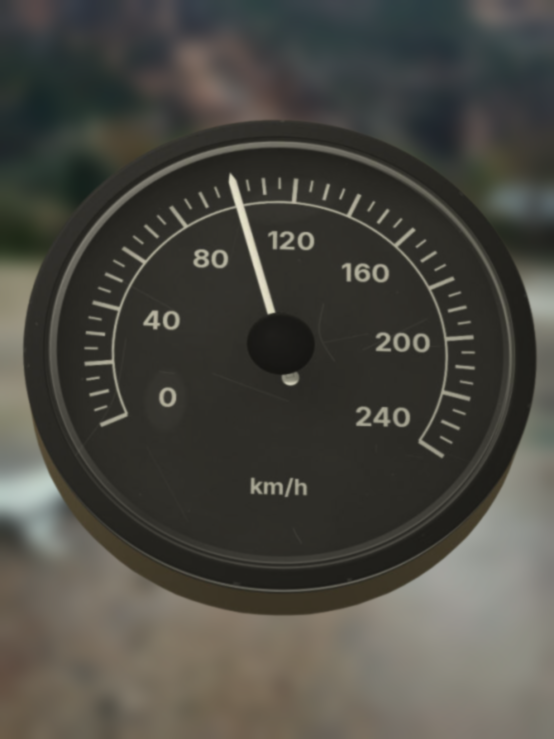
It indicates 100,km/h
